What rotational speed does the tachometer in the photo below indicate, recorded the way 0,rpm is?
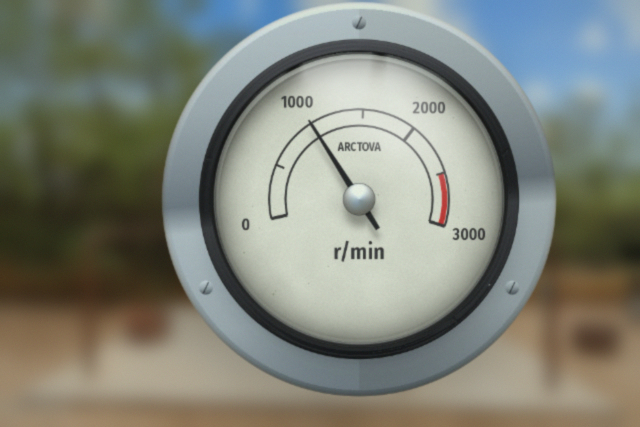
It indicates 1000,rpm
